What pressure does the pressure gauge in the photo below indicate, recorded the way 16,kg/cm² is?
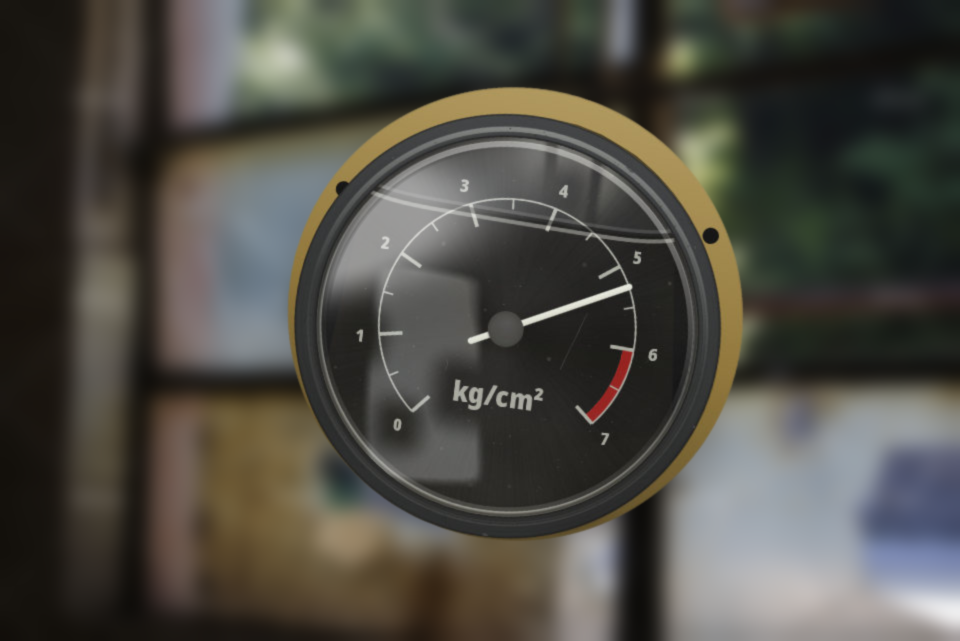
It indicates 5.25,kg/cm²
